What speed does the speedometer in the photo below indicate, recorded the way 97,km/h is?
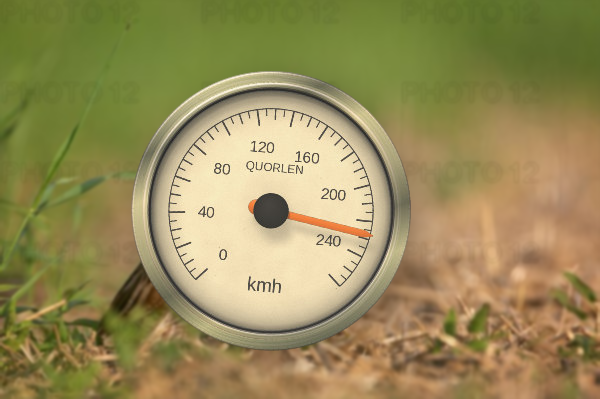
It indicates 227.5,km/h
